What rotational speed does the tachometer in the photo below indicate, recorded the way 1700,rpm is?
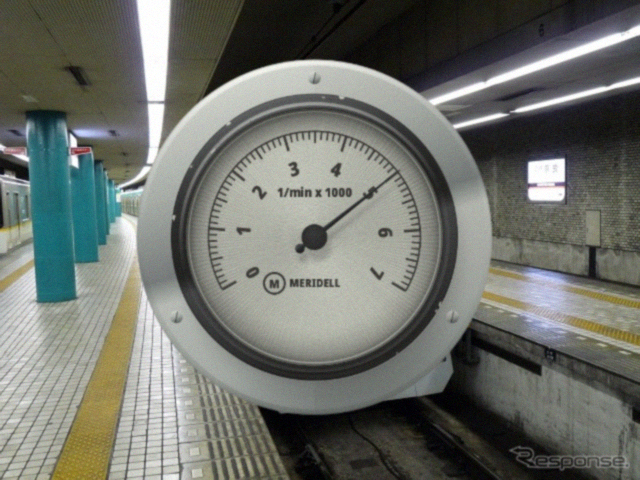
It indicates 5000,rpm
